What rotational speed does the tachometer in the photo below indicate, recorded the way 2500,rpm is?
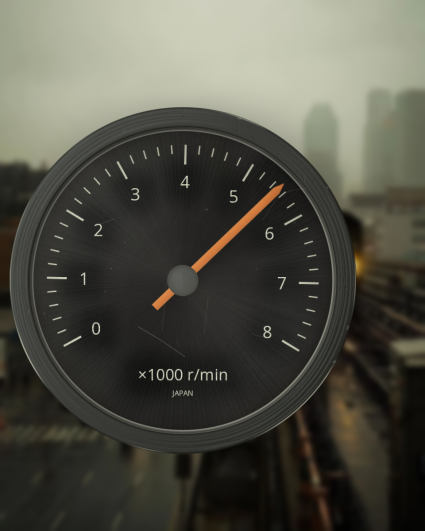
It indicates 5500,rpm
